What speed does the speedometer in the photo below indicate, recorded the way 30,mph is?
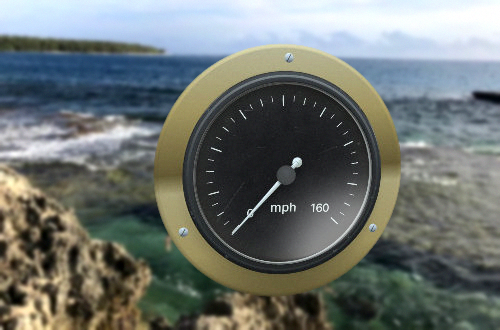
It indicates 0,mph
